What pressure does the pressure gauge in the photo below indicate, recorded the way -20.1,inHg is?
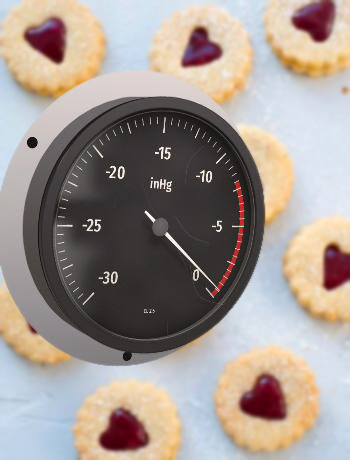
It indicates -0.5,inHg
